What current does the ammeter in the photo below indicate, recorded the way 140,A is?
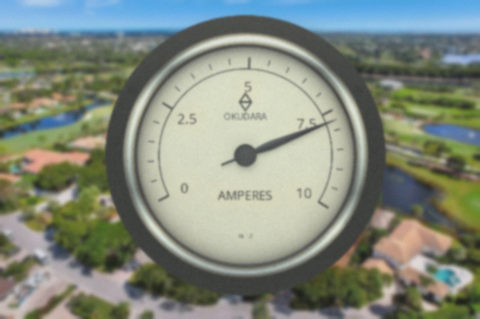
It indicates 7.75,A
